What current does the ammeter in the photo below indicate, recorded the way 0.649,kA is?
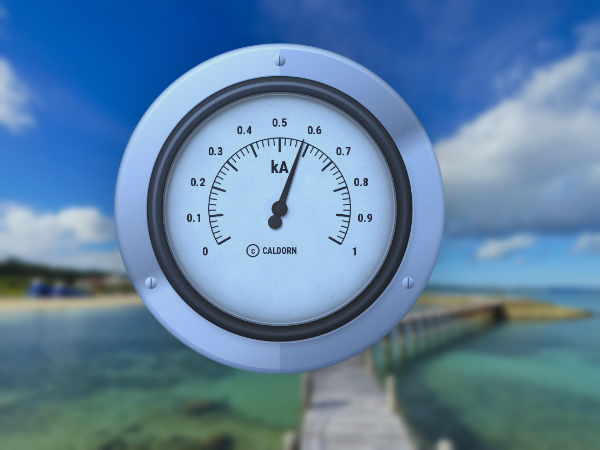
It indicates 0.58,kA
